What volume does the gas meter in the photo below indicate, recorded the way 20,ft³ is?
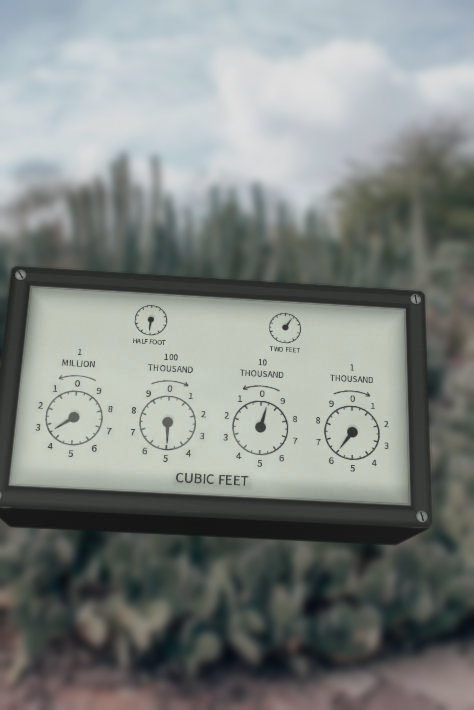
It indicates 349600,ft³
